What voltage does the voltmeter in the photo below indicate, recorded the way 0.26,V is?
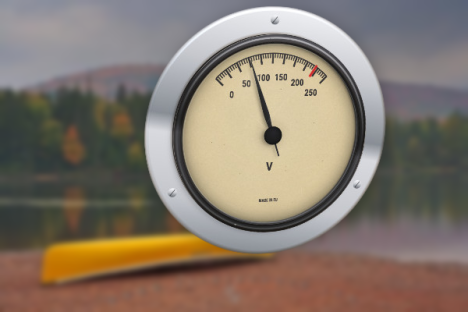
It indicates 75,V
